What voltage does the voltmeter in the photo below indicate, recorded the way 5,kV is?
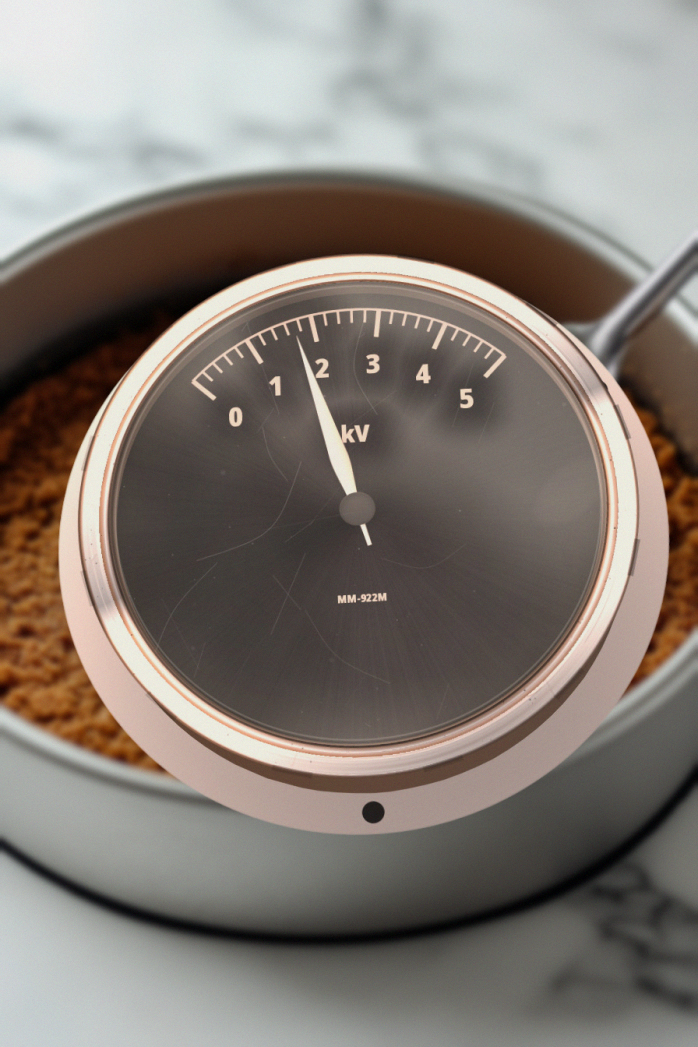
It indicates 1.7,kV
